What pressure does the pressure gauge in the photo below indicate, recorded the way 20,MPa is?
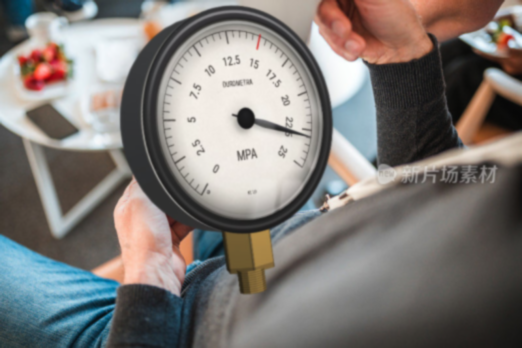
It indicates 23,MPa
